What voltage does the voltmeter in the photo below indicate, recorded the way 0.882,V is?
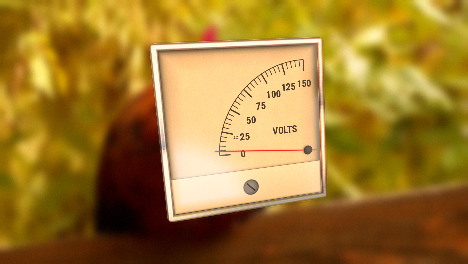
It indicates 5,V
